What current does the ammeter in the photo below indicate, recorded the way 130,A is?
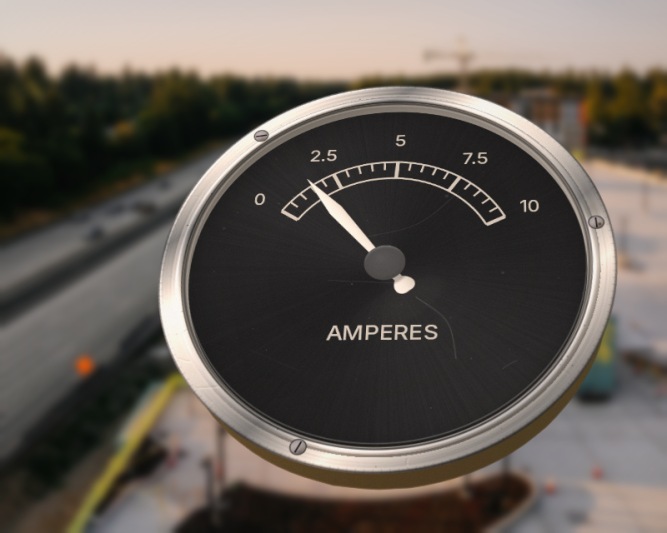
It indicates 1.5,A
